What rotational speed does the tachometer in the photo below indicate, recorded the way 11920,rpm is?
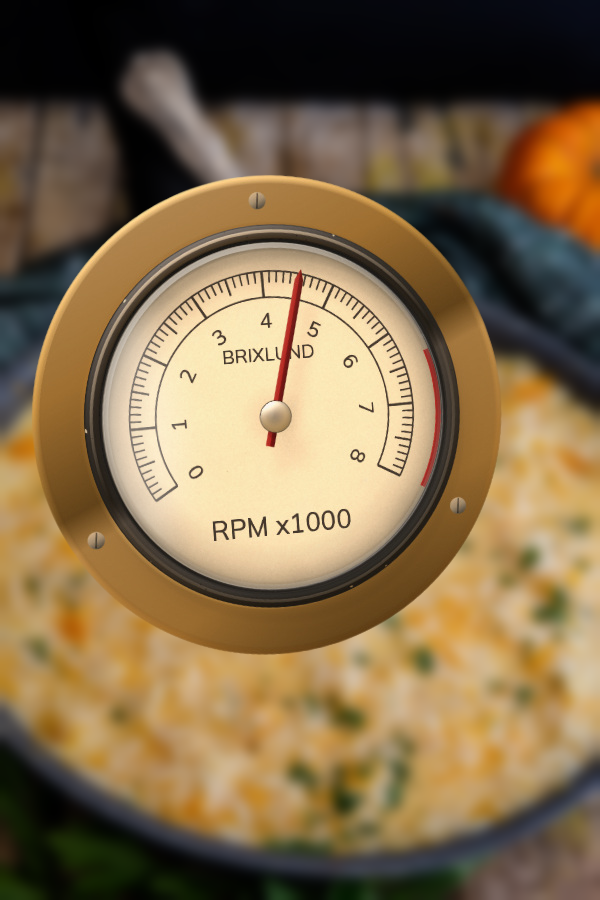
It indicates 4500,rpm
